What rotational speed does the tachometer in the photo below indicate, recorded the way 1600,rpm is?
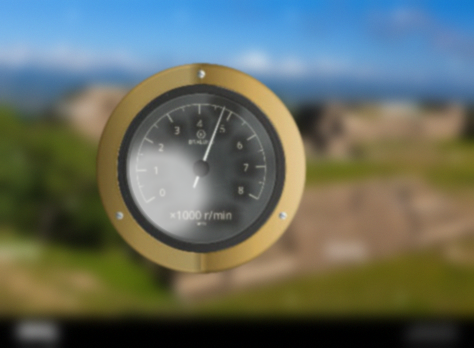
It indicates 4750,rpm
